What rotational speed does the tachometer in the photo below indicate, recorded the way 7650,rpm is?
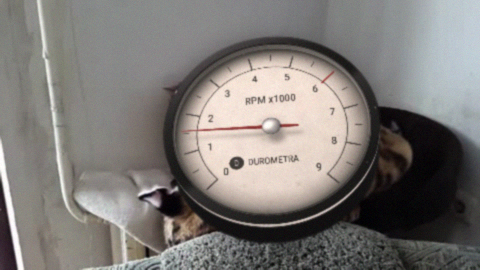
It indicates 1500,rpm
